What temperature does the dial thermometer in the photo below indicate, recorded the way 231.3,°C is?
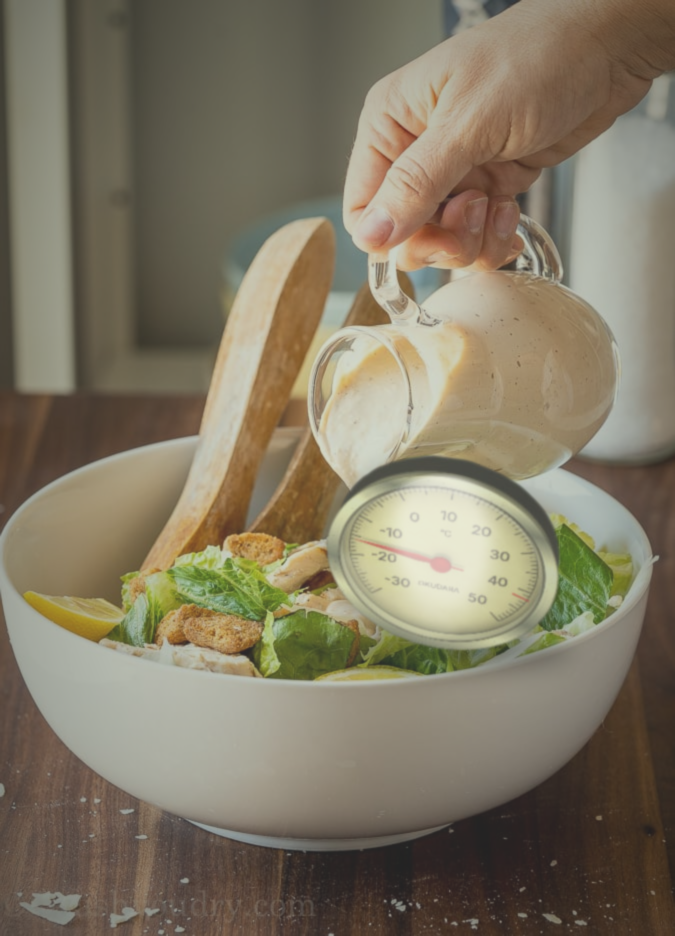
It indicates -15,°C
